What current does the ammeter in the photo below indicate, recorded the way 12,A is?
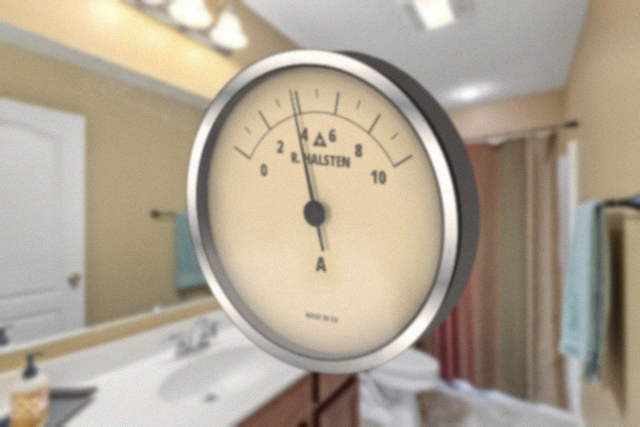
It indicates 4,A
